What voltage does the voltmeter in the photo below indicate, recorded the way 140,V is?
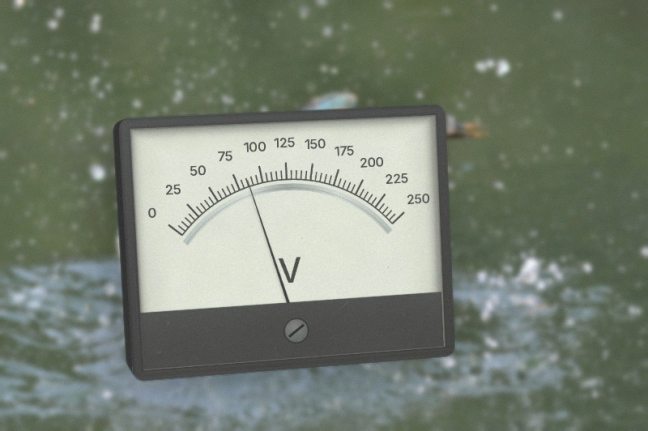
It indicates 85,V
